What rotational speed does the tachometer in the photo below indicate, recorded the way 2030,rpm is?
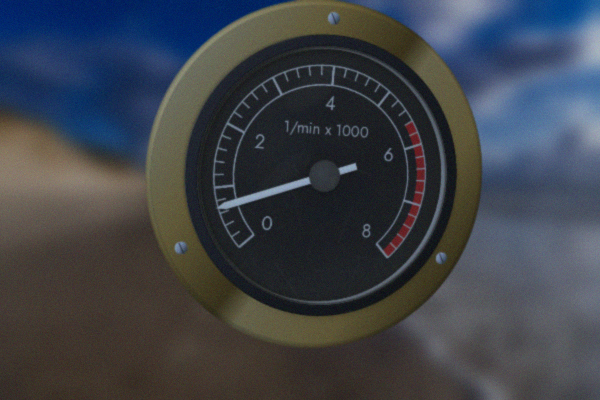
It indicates 700,rpm
